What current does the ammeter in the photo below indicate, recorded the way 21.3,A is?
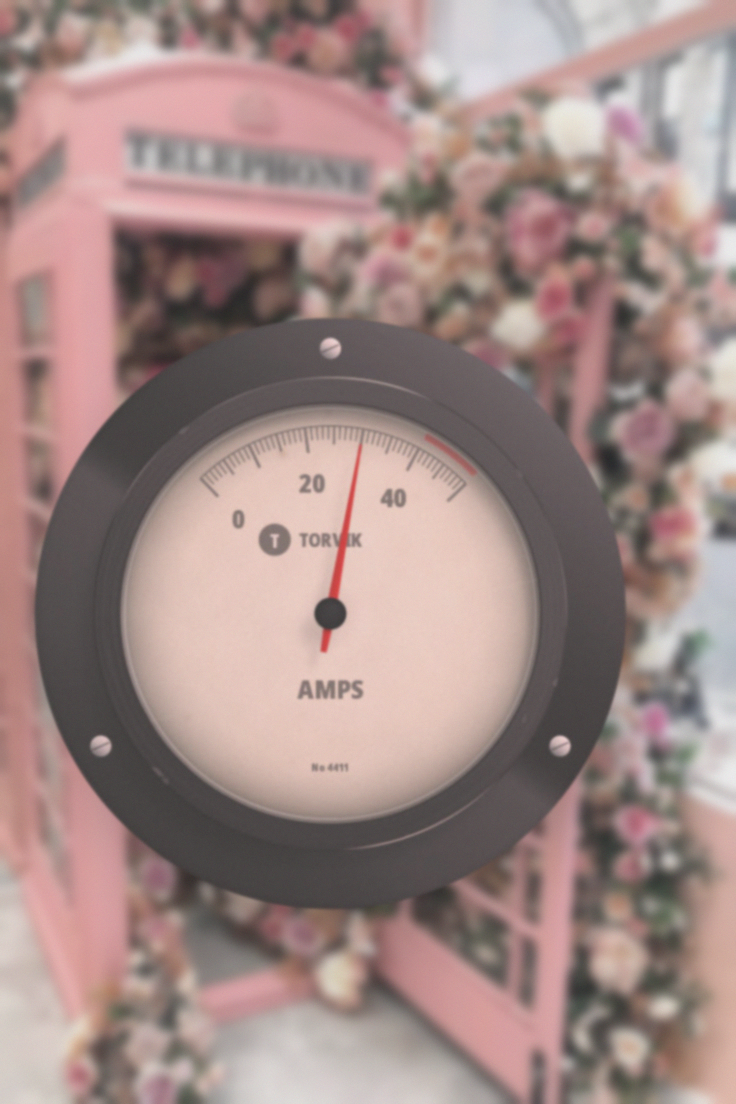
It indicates 30,A
